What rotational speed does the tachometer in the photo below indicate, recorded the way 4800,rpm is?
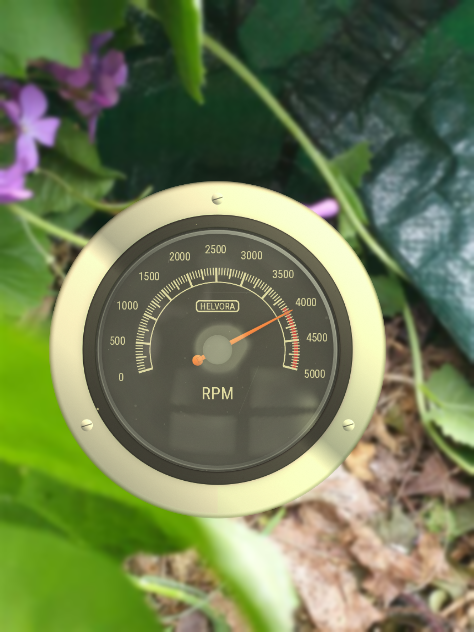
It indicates 4000,rpm
